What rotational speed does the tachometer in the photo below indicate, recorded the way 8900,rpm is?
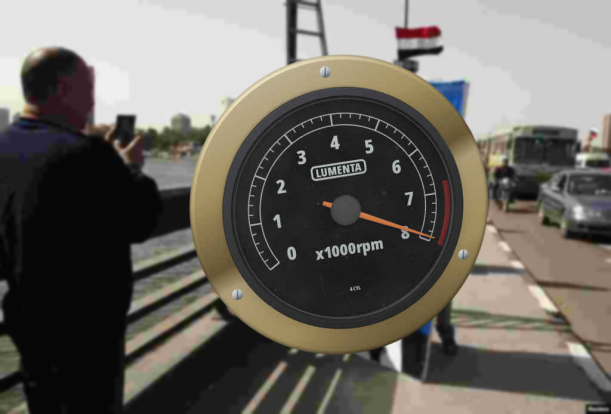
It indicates 7900,rpm
